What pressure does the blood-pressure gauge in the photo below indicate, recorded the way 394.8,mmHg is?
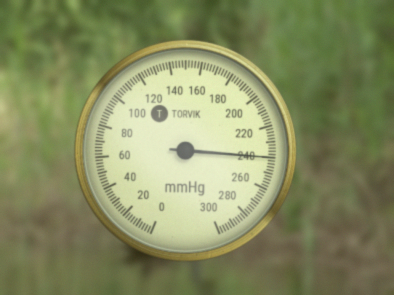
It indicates 240,mmHg
